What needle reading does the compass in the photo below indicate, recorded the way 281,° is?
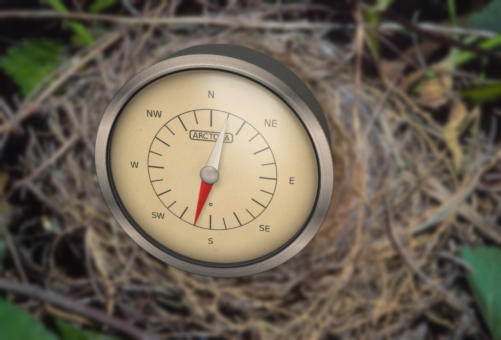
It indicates 195,°
